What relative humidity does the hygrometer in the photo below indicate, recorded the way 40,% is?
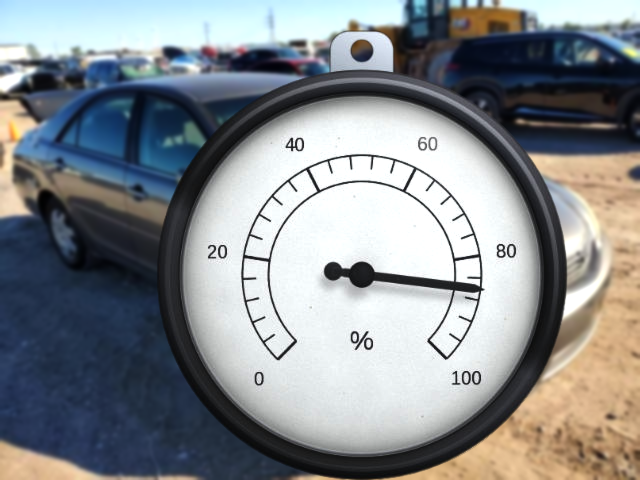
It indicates 86,%
